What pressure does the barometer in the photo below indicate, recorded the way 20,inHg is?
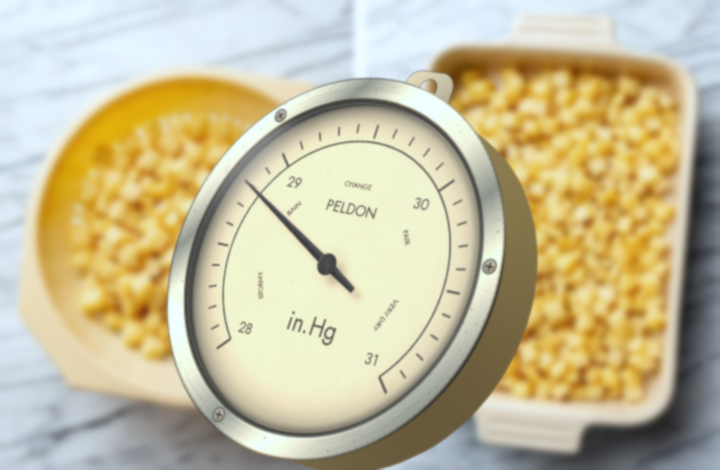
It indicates 28.8,inHg
